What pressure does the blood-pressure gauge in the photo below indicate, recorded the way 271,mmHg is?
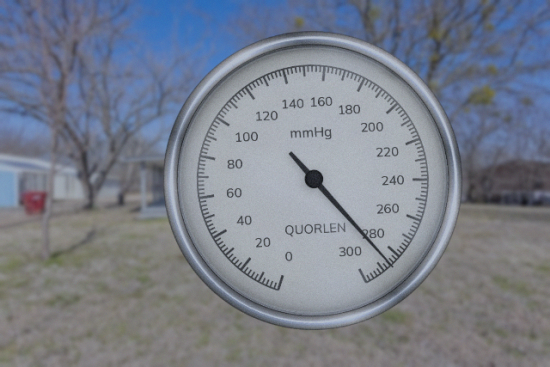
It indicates 286,mmHg
